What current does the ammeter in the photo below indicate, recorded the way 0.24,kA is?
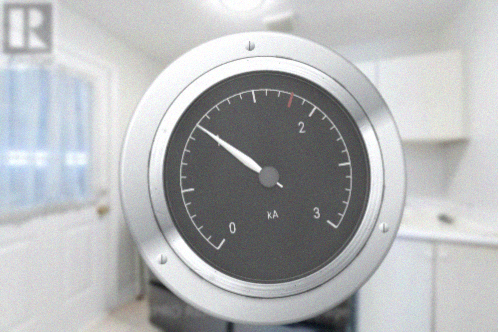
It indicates 1,kA
